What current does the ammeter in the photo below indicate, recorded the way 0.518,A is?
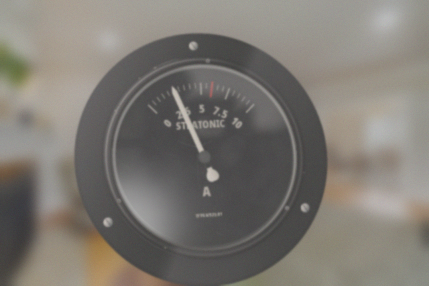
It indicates 2.5,A
